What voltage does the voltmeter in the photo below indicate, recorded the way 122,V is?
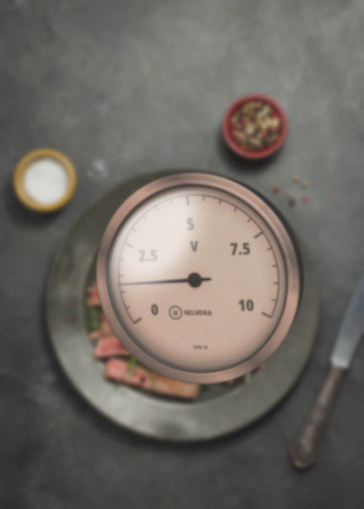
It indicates 1.25,V
